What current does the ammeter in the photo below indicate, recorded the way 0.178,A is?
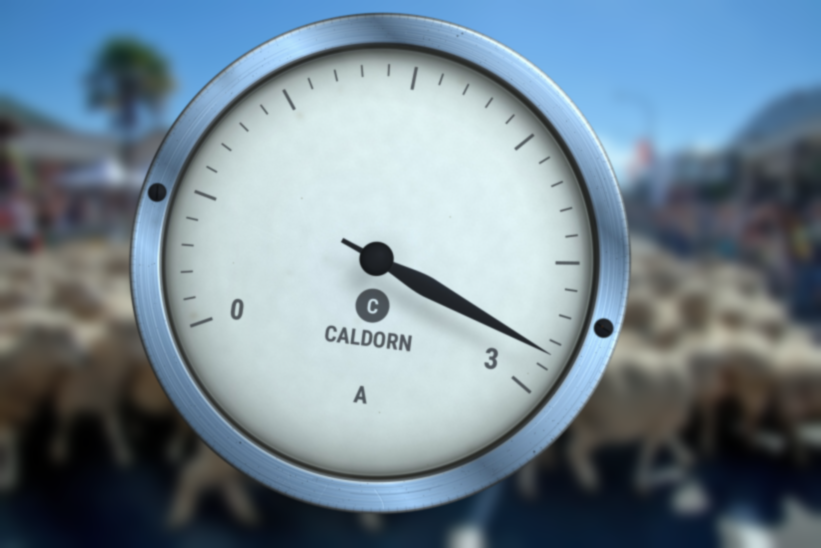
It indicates 2.85,A
